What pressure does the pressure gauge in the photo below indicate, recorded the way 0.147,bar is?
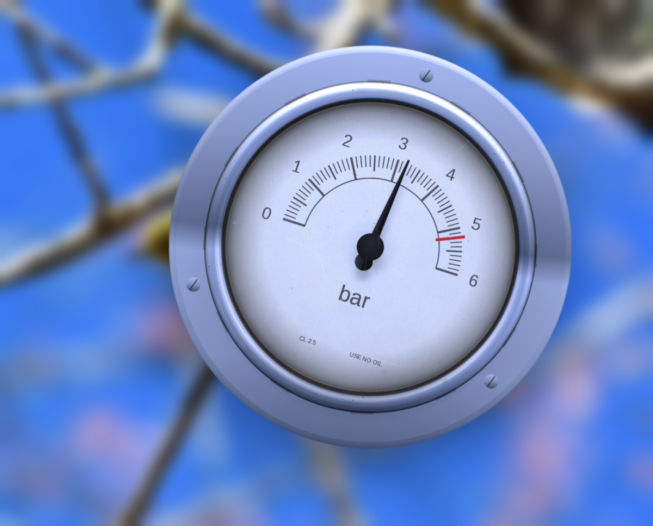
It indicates 3.2,bar
